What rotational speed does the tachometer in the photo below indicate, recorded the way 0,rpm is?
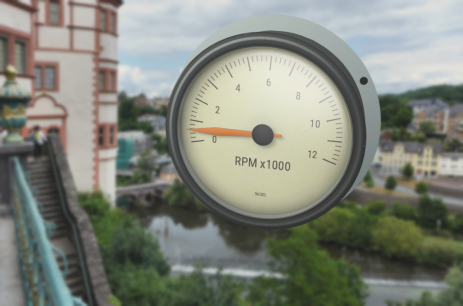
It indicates 600,rpm
